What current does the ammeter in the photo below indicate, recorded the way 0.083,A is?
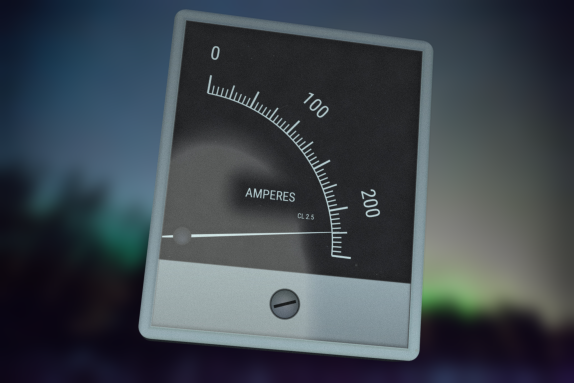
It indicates 225,A
